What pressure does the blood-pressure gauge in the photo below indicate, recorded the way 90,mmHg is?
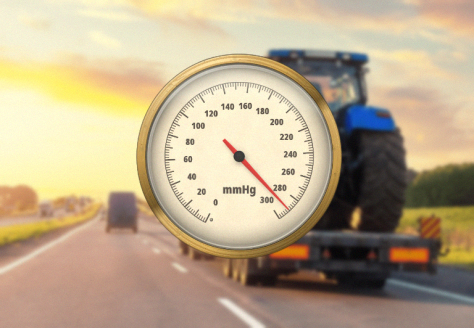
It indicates 290,mmHg
